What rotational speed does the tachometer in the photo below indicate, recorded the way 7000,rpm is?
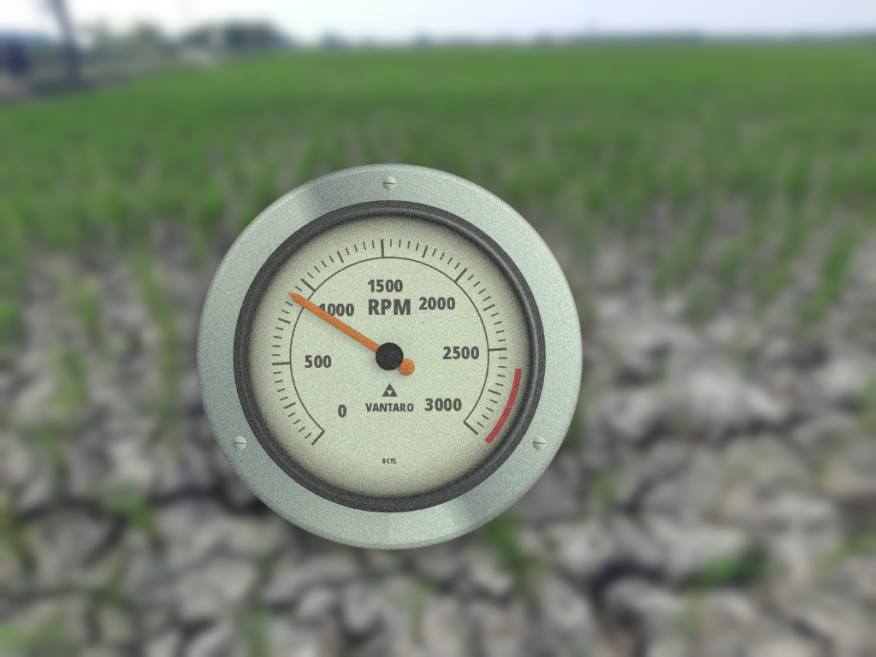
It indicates 900,rpm
